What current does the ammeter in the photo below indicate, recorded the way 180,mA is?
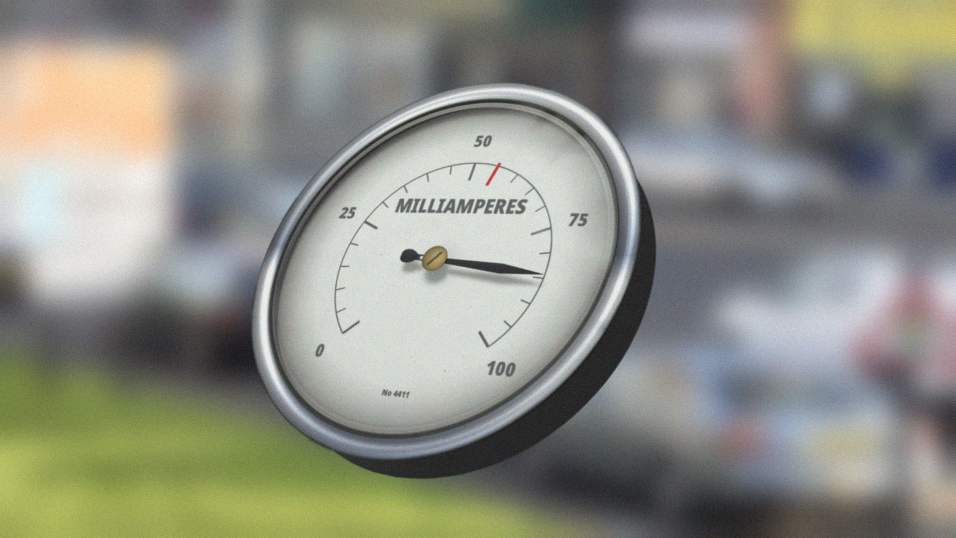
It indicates 85,mA
